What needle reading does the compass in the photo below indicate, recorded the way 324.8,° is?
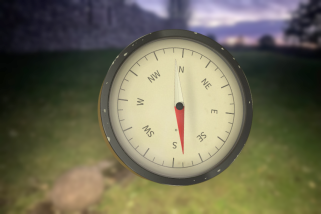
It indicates 170,°
